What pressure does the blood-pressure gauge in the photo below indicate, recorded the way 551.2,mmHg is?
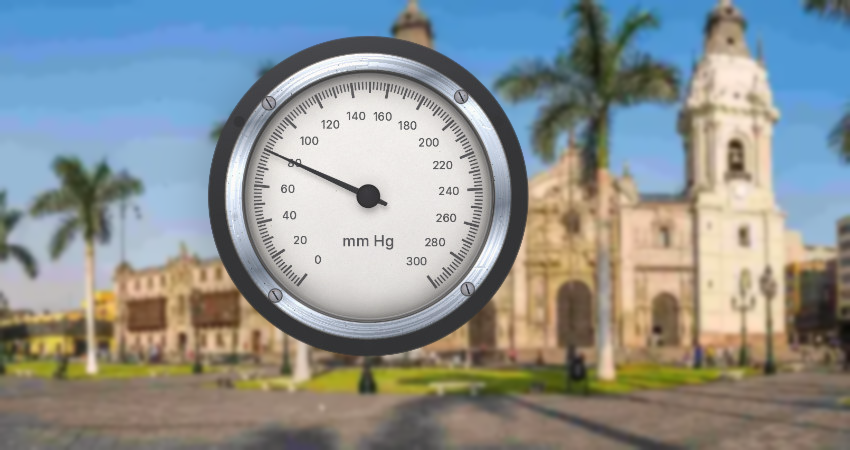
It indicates 80,mmHg
